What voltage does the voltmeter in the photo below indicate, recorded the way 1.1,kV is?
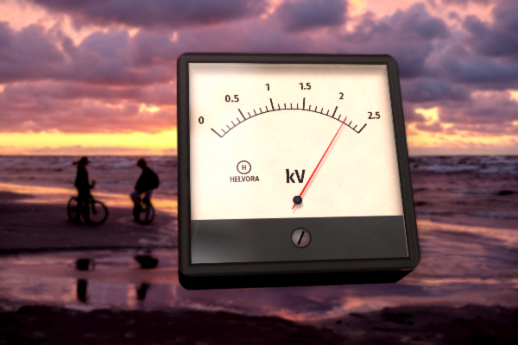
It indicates 2.2,kV
